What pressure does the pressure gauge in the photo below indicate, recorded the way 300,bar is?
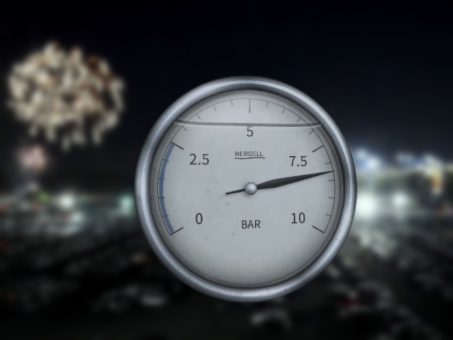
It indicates 8.25,bar
